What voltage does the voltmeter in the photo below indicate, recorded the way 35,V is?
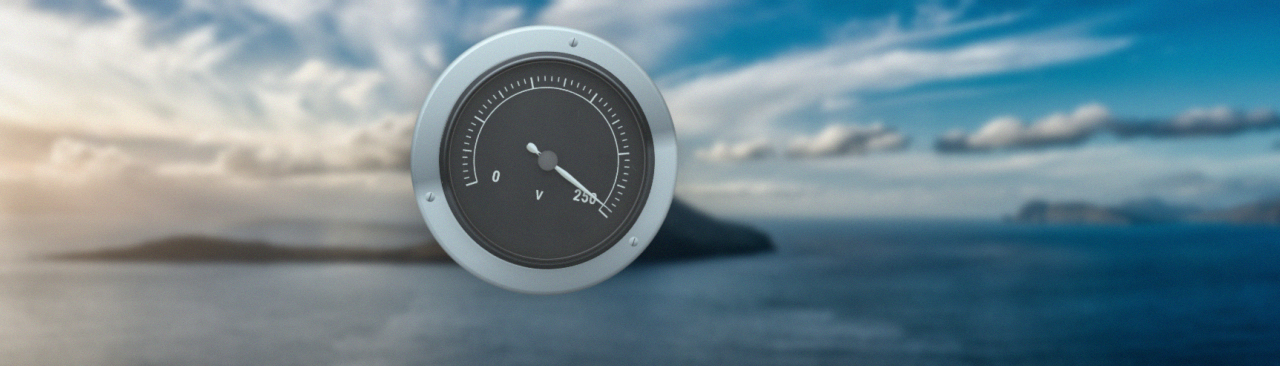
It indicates 245,V
